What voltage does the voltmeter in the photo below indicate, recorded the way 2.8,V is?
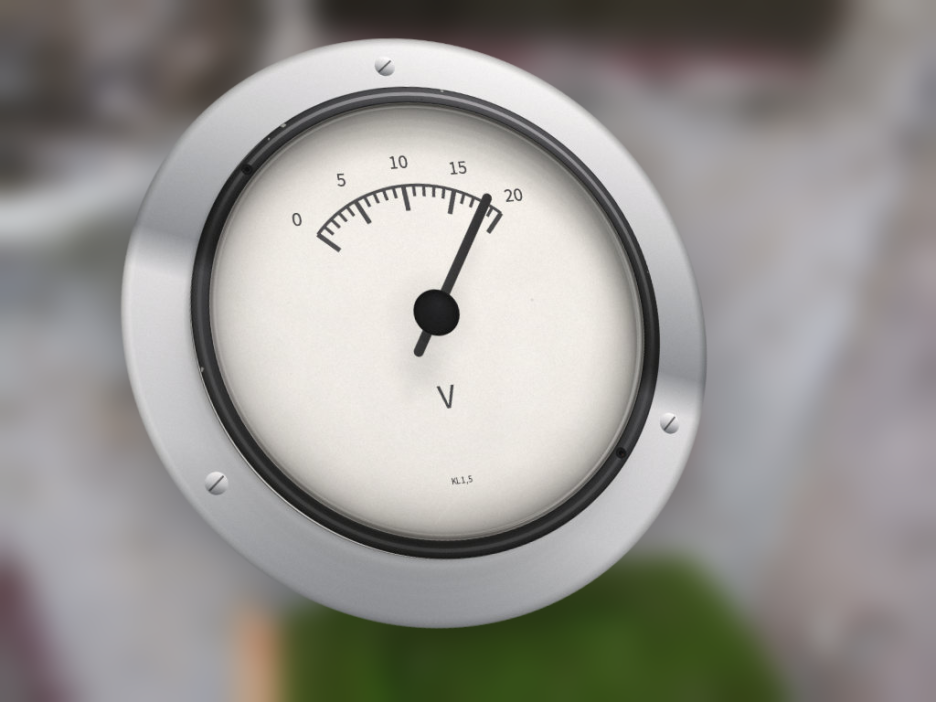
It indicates 18,V
